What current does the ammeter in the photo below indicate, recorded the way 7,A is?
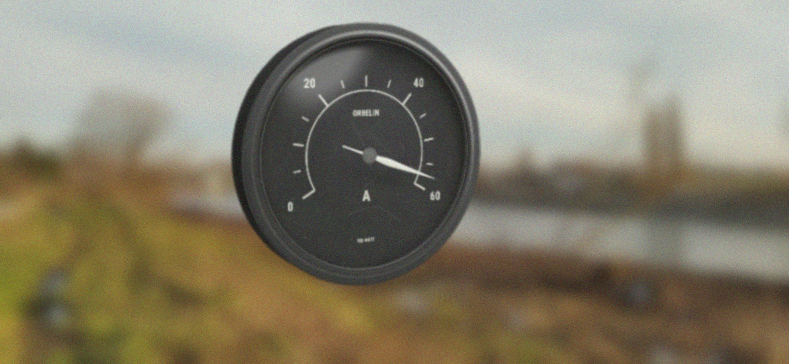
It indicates 57.5,A
